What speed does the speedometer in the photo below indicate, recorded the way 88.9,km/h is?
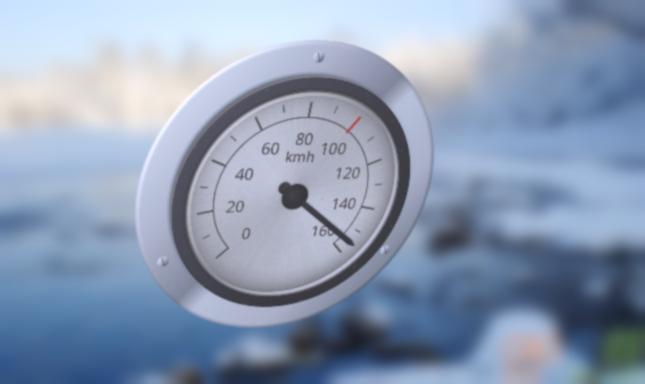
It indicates 155,km/h
